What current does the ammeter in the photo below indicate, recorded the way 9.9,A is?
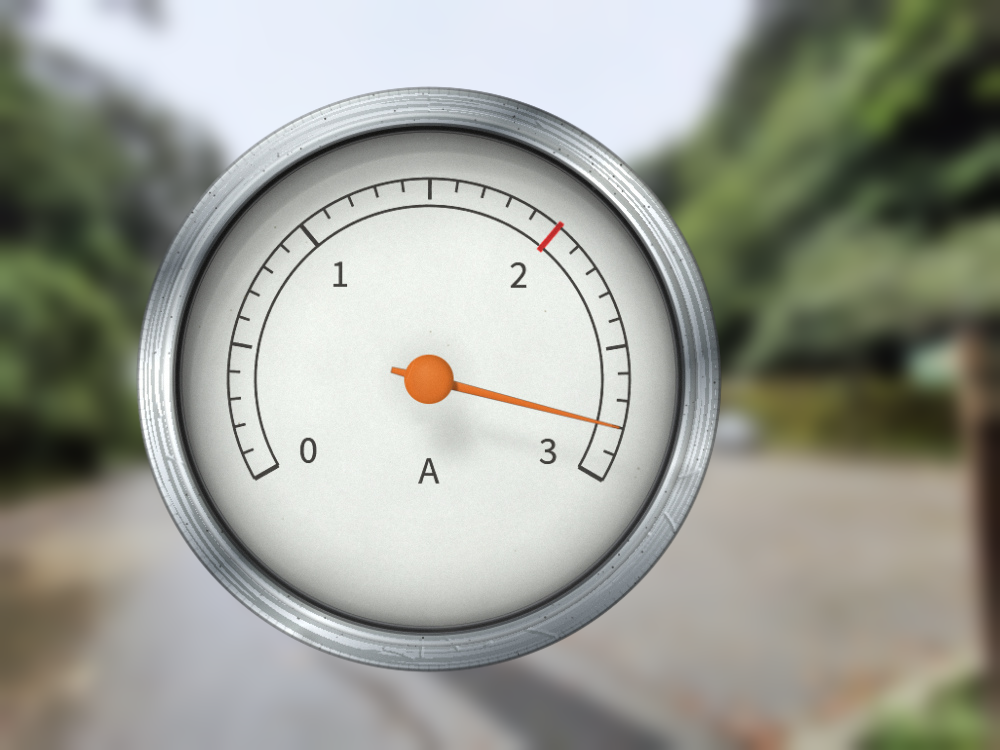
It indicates 2.8,A
